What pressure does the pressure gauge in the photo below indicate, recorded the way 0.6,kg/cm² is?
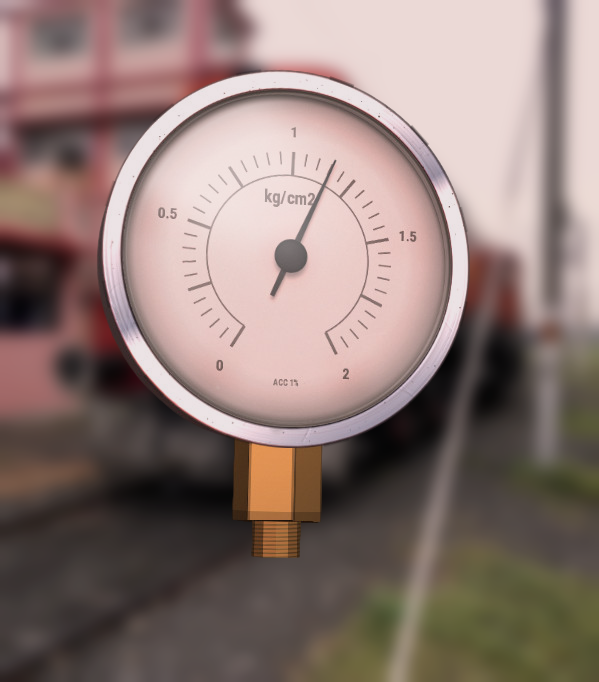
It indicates 1.15,kg/cm²
